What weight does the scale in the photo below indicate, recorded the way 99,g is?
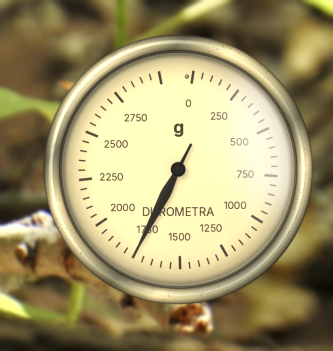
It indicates 1750,g
